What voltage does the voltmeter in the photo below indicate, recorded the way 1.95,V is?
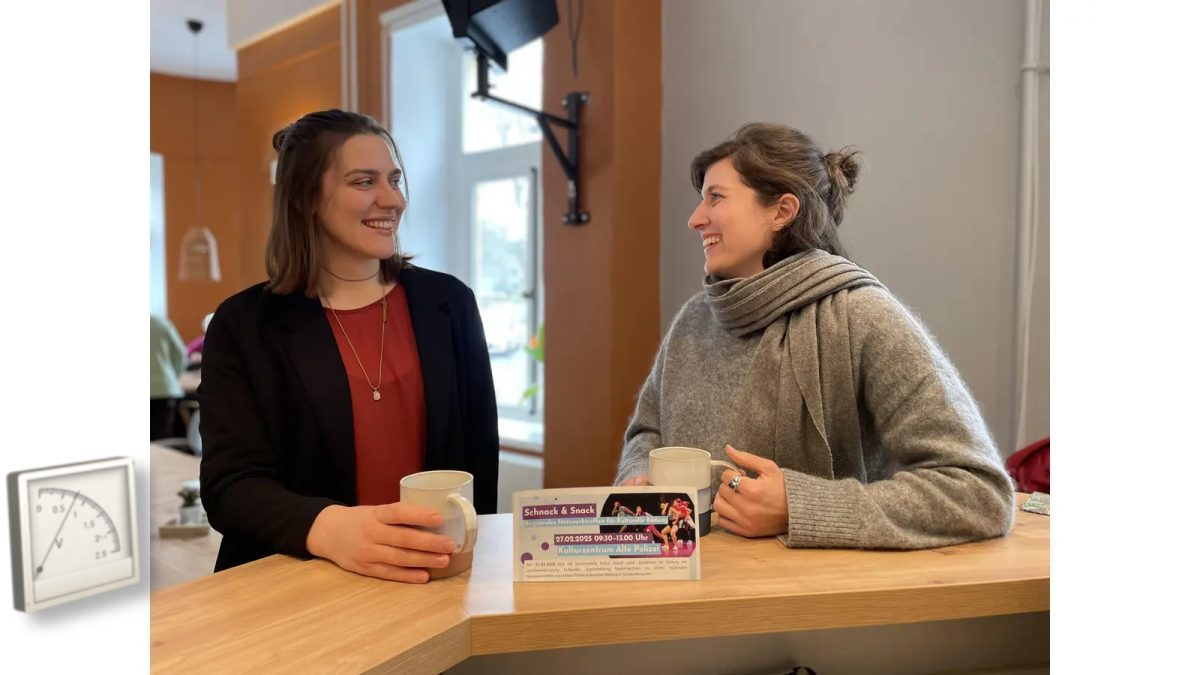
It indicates 0.75,V
